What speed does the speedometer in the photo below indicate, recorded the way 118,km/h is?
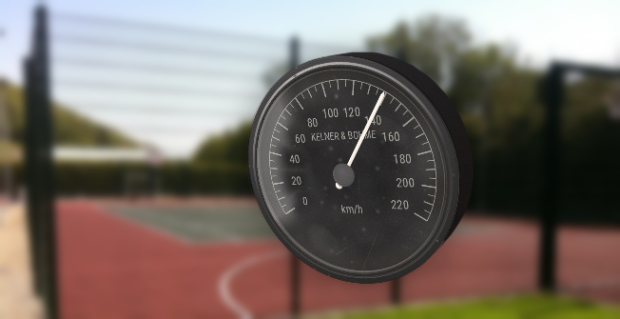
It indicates 140,km/h
